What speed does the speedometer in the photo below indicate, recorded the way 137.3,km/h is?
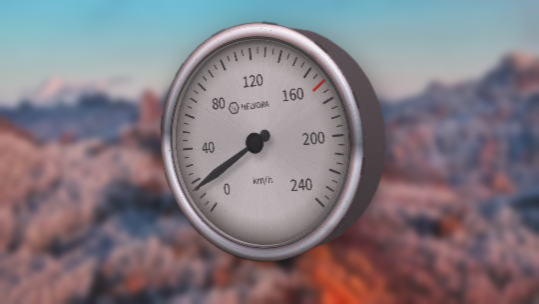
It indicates 15,km/h
